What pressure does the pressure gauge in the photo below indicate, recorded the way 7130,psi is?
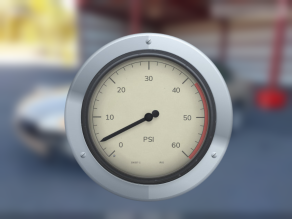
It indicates 4,psi
